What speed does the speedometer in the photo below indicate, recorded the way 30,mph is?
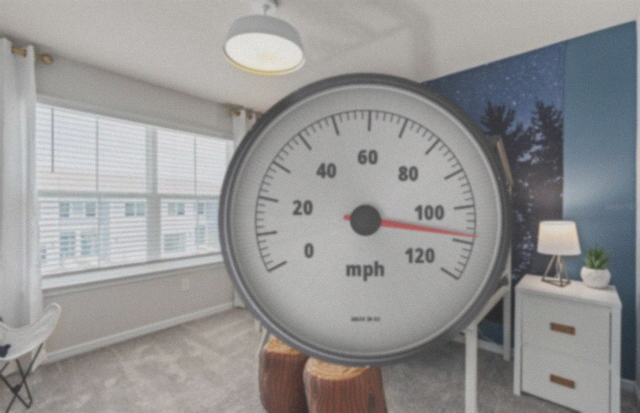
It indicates 108,mph
